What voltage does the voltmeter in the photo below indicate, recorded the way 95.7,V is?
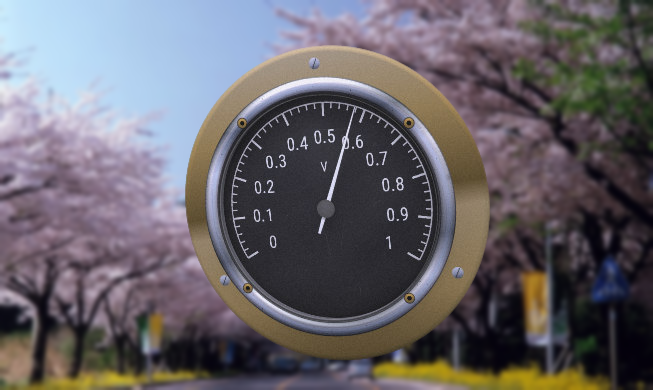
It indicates 0.58,V
